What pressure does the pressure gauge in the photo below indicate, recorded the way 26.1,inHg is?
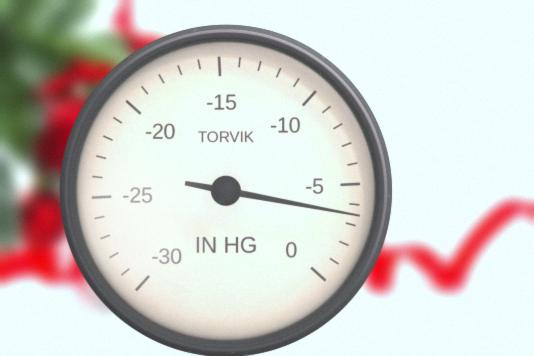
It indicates -3.5,inHg
